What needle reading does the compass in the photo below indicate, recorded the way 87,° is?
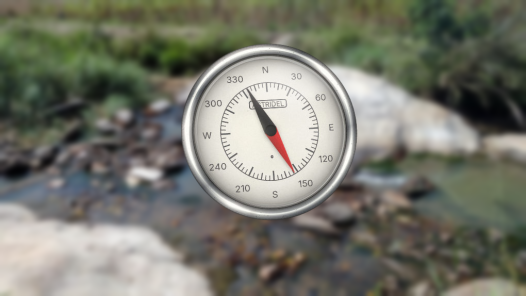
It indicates 155,°
